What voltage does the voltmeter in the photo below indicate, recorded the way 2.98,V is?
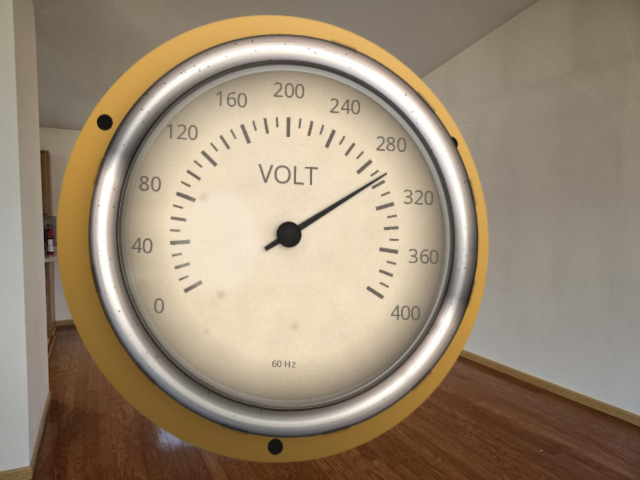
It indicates 295,V
